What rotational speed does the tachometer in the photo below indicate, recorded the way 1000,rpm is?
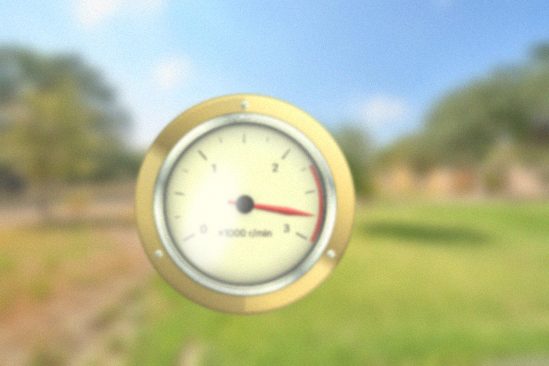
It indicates 2750,rpm
